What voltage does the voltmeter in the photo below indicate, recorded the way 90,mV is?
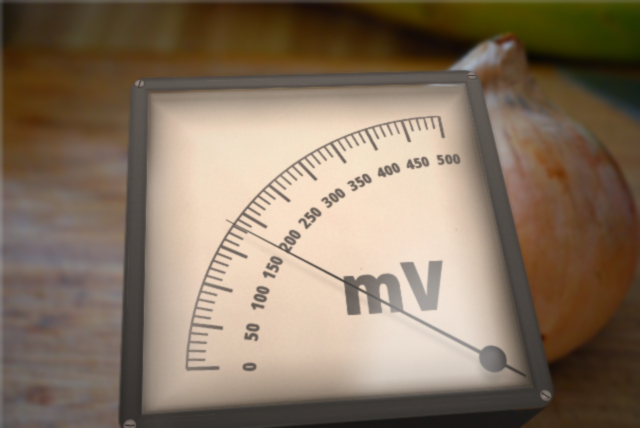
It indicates 180,mV
